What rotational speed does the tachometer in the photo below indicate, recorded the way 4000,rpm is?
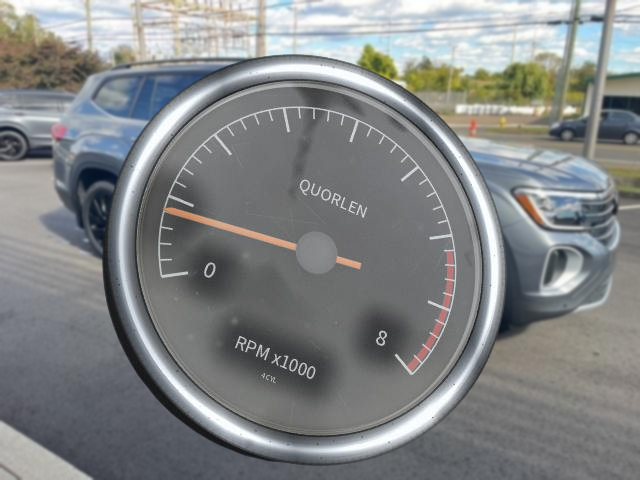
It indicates 800,rpm
